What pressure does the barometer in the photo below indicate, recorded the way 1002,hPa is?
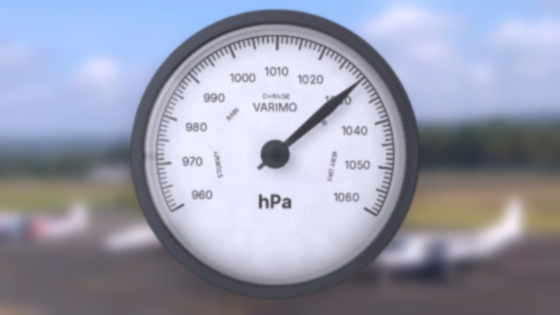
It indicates 1030,hPa
